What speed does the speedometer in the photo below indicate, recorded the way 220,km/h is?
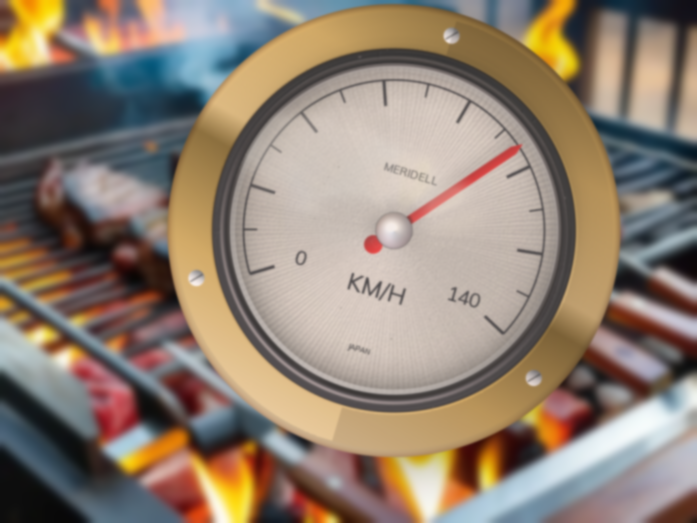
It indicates 95,km/h
